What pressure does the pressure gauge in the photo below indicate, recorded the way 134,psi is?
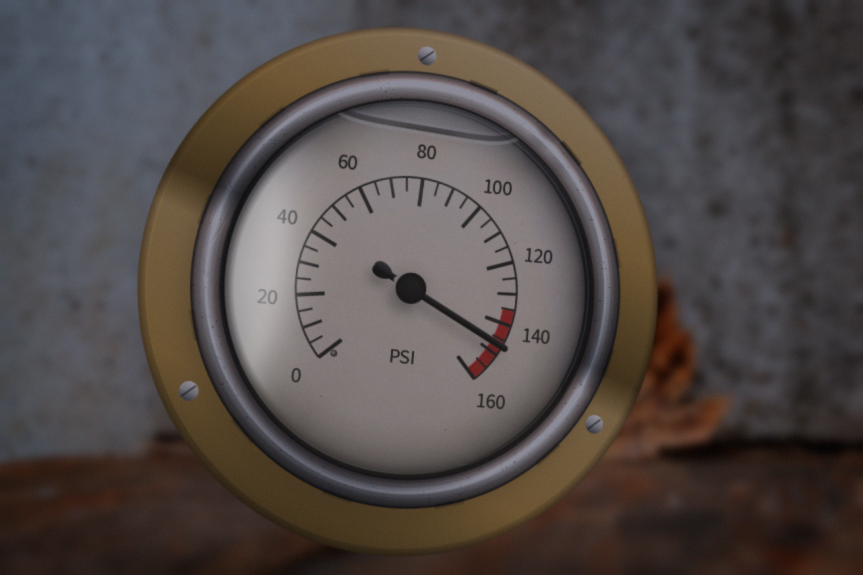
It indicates 147.5,psi
